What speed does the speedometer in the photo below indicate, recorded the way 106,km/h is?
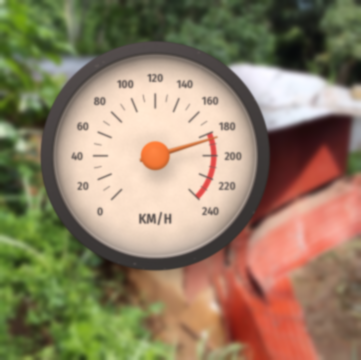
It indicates 185,km/h
